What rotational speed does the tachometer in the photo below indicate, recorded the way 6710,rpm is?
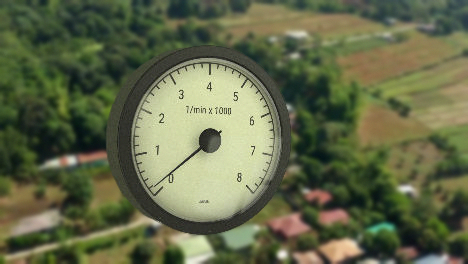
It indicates 200,rpm
